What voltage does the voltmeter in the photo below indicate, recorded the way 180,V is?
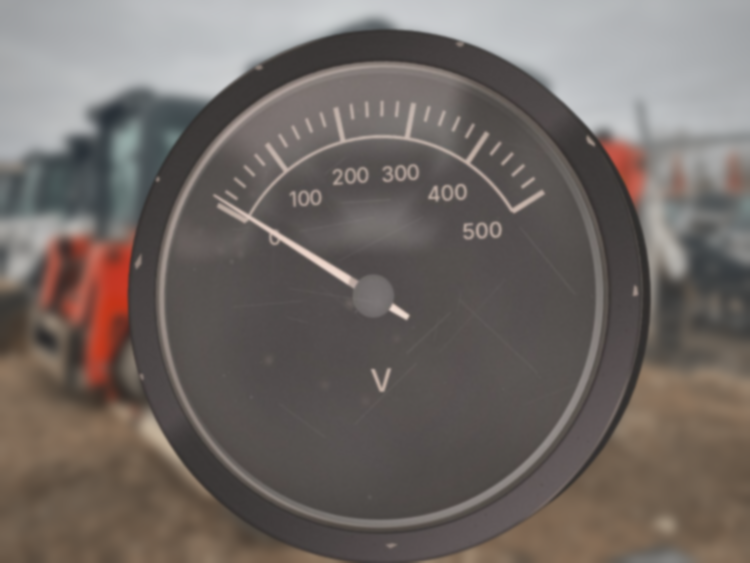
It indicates 10,V
